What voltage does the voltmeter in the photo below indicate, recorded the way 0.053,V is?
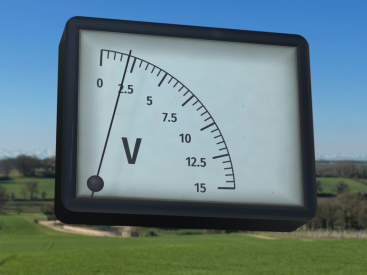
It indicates 2,V
